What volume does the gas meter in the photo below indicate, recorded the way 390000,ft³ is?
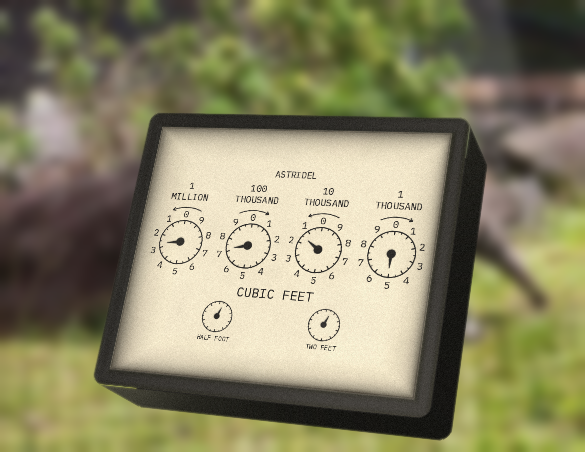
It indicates 271500,ft³
